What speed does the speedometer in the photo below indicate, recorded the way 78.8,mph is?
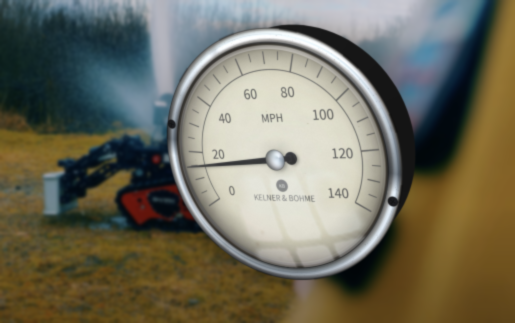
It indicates 15,mph
